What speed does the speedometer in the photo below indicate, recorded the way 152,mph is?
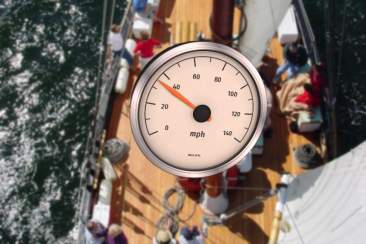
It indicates 35,mph
